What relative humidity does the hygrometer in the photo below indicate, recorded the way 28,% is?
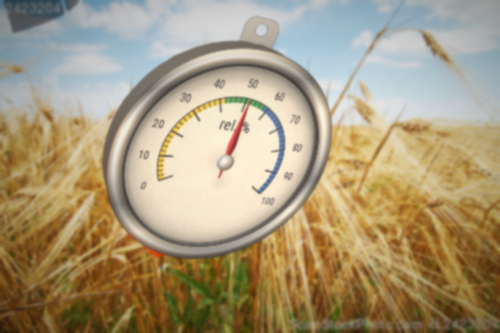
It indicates 50,%
